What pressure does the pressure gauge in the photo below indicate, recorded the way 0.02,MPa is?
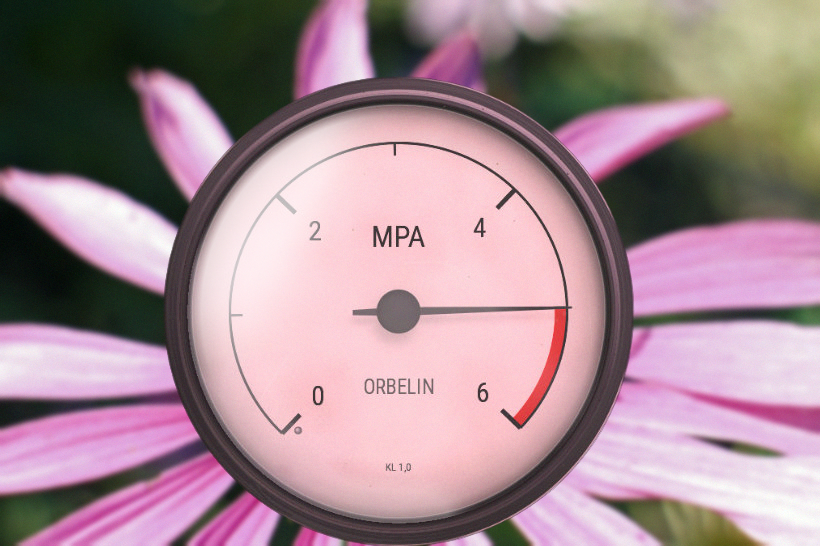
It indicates 5,MPa
